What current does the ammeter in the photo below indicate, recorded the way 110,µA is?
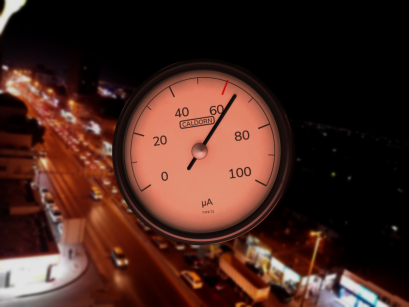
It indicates 65,µA
